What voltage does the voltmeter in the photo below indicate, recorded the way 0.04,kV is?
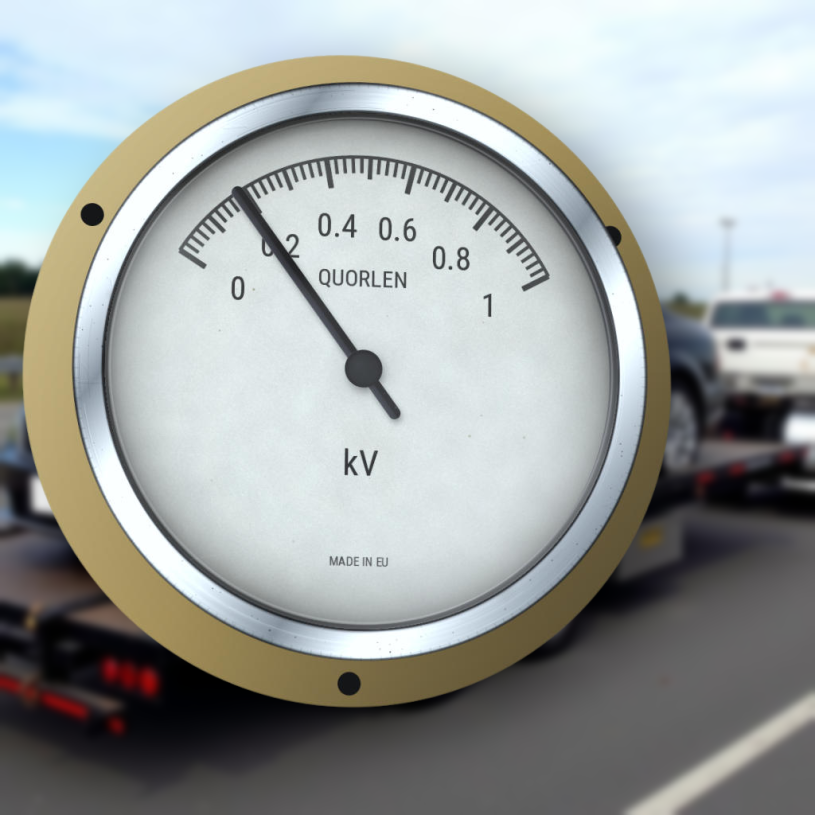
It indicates 0.18,kV
